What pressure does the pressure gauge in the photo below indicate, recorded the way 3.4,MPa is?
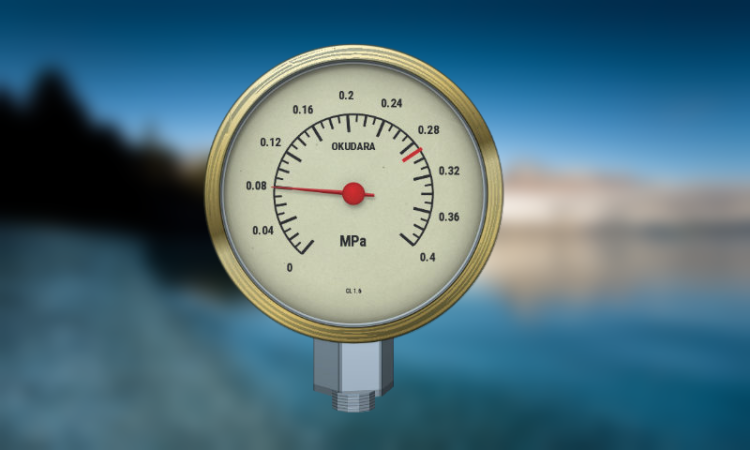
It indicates 0.08,MPa
